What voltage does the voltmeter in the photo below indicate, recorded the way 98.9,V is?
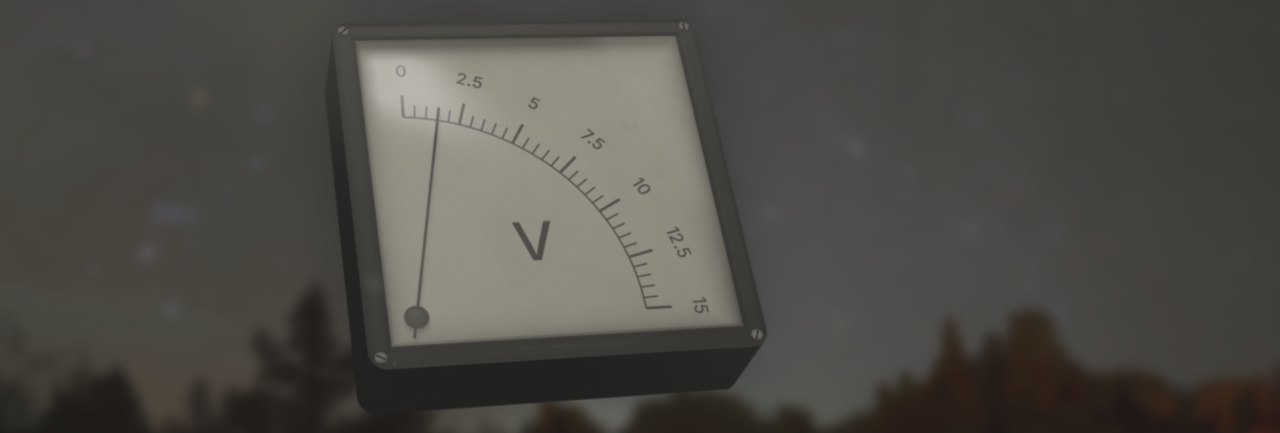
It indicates 1.5,V
